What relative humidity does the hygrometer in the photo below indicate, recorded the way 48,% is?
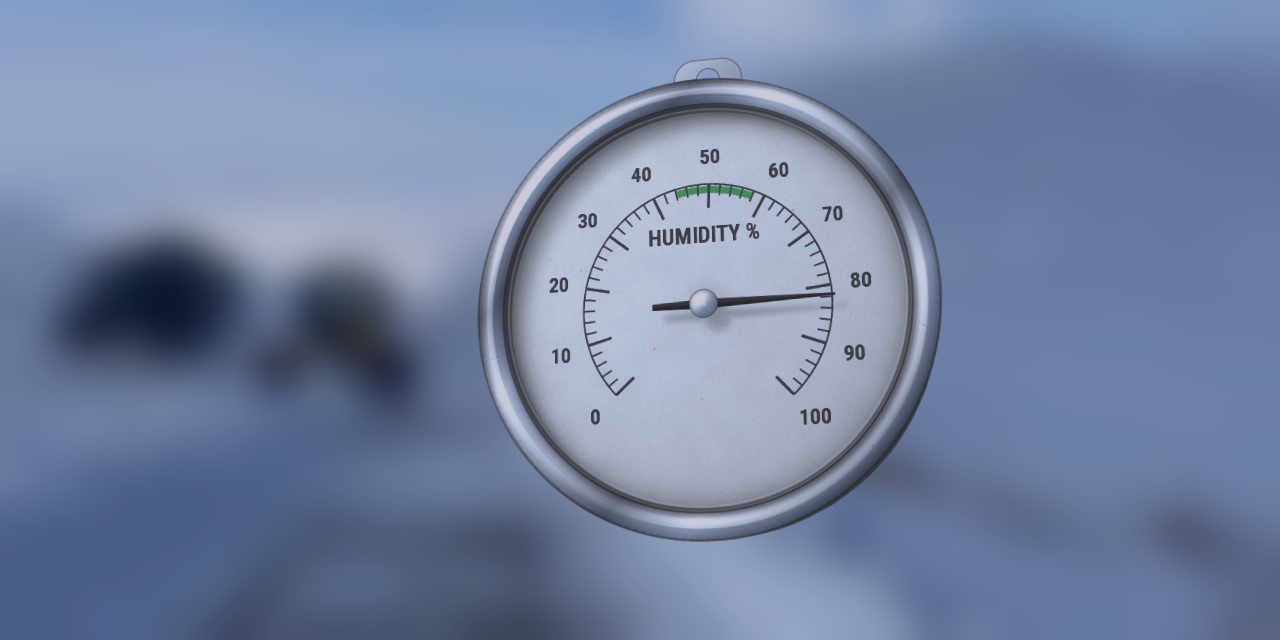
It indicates 82,%
